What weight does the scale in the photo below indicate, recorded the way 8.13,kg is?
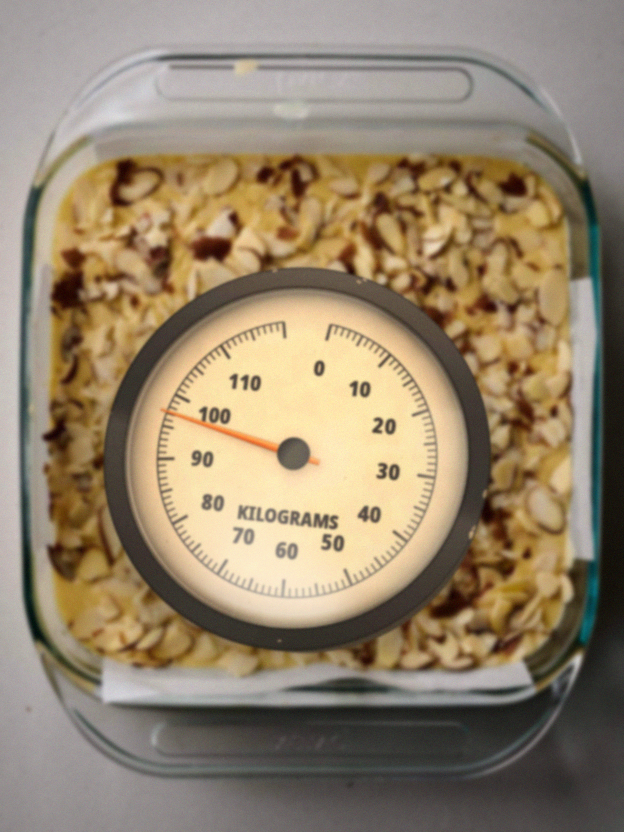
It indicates 97,kg
